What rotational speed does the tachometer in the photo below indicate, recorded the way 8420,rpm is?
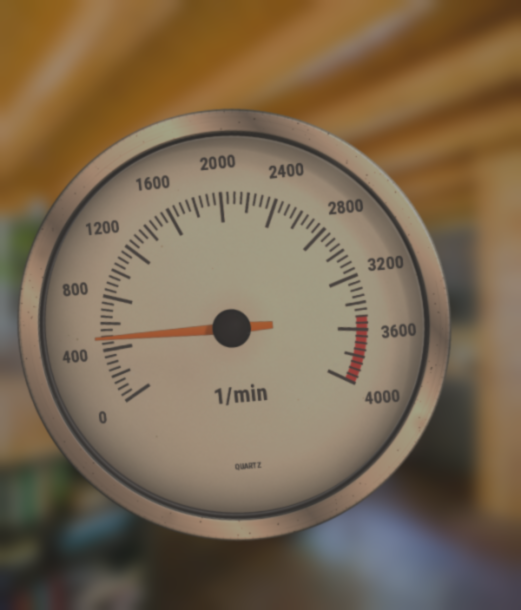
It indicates 500,rpm
